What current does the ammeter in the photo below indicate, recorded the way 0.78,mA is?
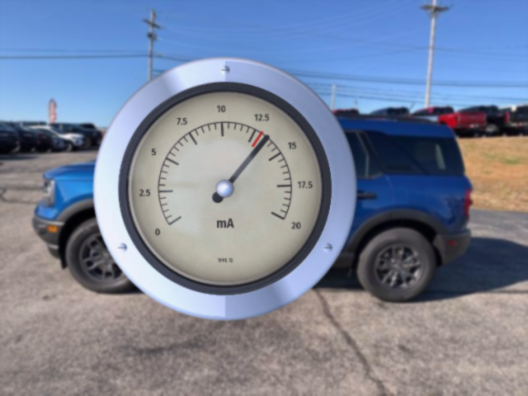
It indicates 13.5,mA
